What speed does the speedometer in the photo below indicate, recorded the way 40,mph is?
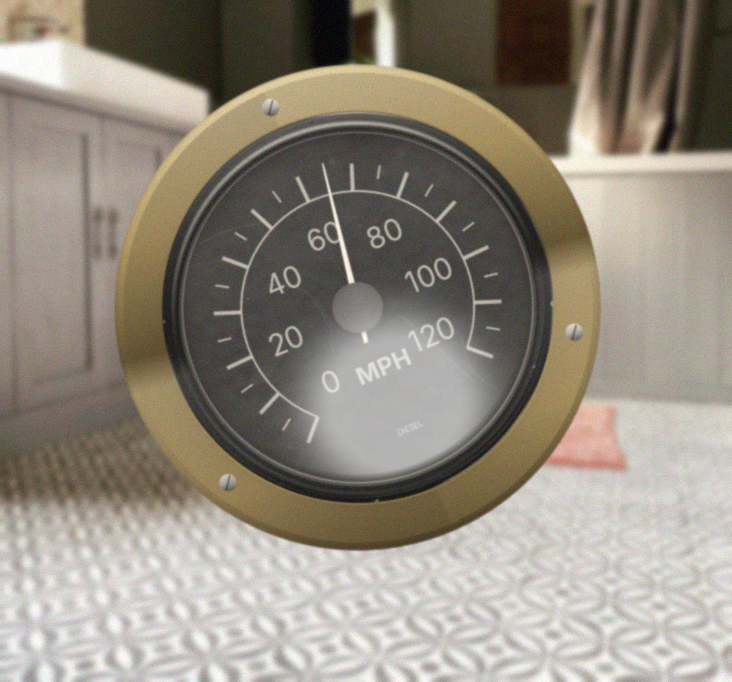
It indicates 65,mph
